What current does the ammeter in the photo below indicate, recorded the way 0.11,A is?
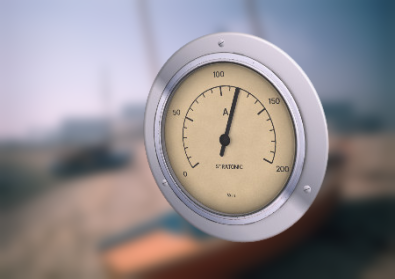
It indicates 120,A
